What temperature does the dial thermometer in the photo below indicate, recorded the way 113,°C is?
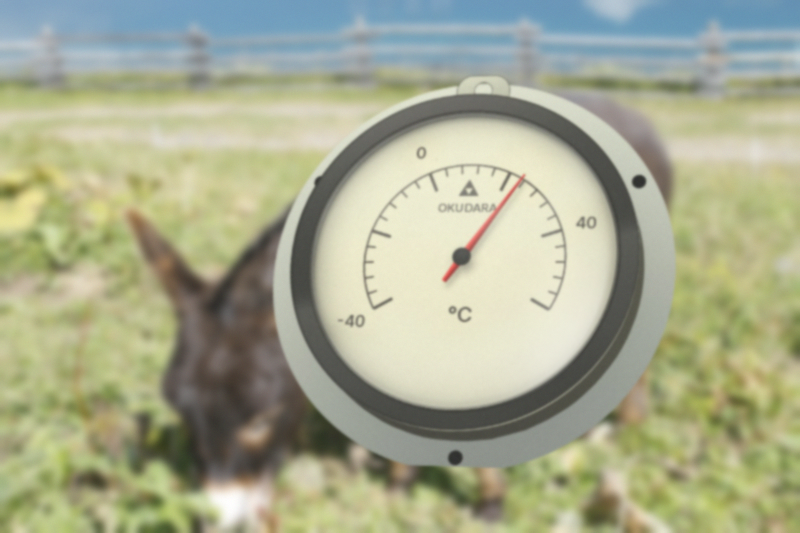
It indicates 24,°C
